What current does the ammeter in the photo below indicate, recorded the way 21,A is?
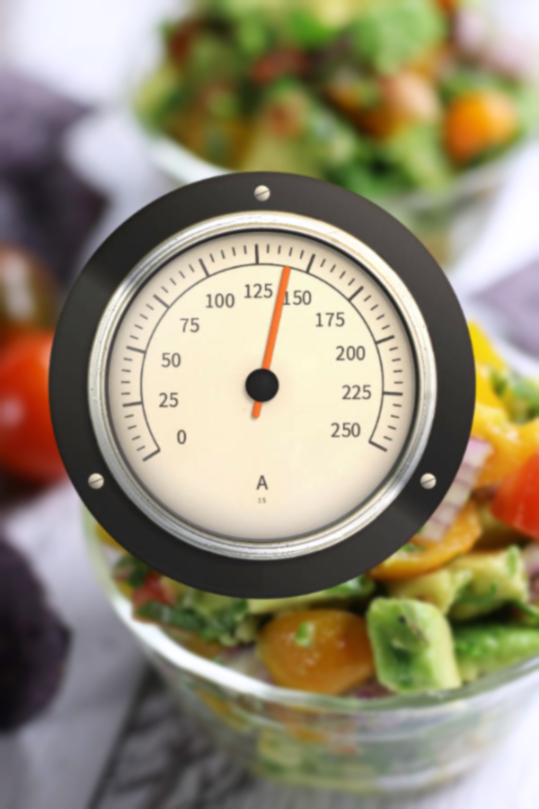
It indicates 140,A
